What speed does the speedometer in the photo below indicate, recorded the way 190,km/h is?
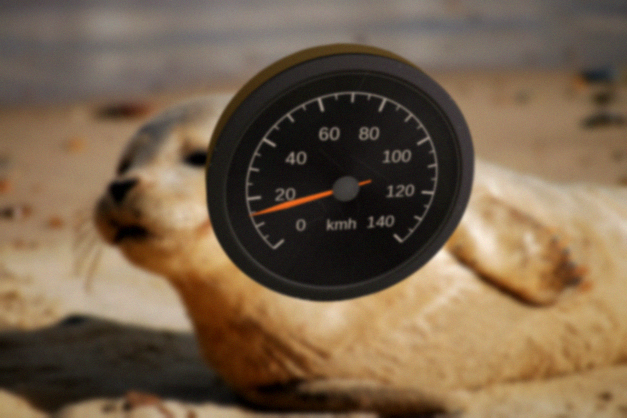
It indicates 15,km/h
